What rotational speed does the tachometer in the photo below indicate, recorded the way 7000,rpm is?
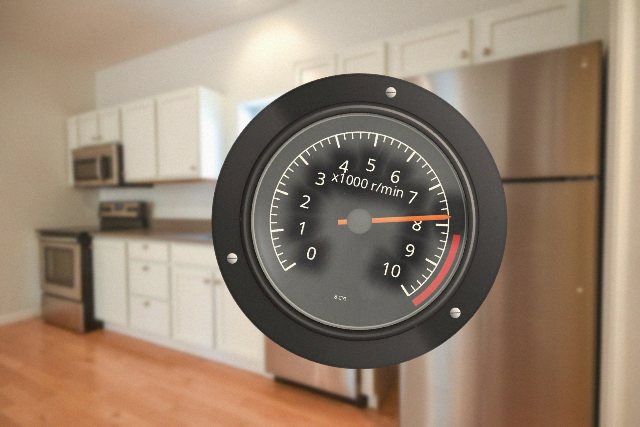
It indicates 7800,rpm
